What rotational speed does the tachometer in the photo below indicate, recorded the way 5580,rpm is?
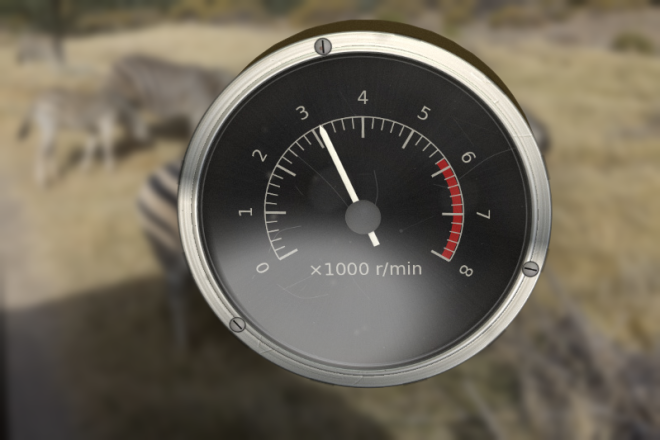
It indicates 3200,rpm
